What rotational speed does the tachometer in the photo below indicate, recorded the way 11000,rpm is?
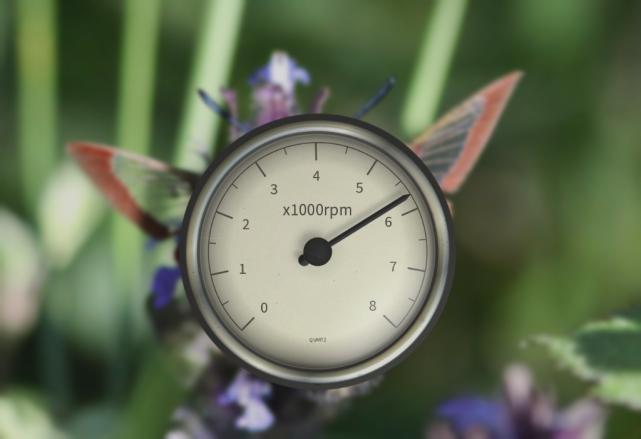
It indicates 5750,rpm
